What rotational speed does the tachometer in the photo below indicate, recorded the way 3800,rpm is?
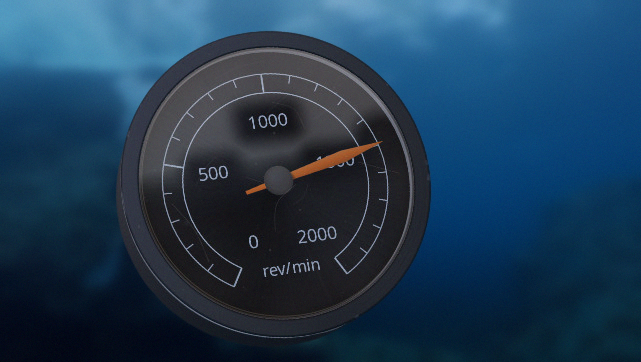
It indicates 1500,rpm
